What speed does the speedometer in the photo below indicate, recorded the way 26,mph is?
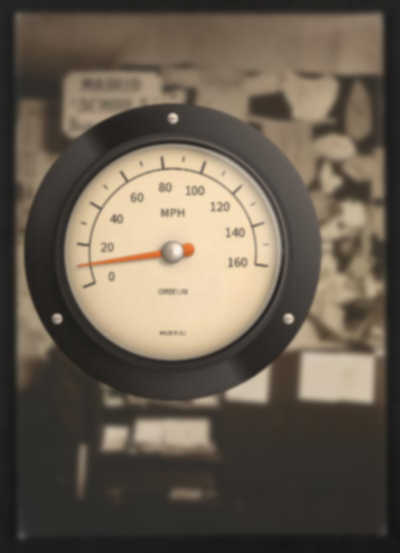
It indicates 10,mph
